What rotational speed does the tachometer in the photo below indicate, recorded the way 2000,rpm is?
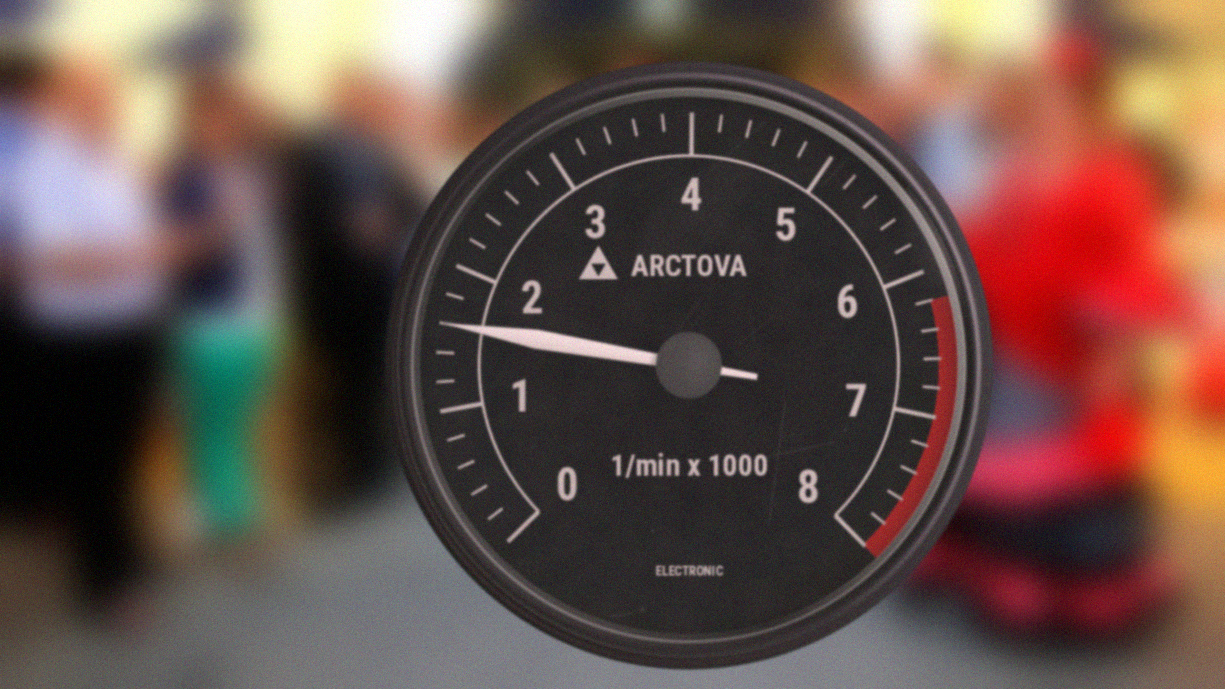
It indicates 1600,rpm
